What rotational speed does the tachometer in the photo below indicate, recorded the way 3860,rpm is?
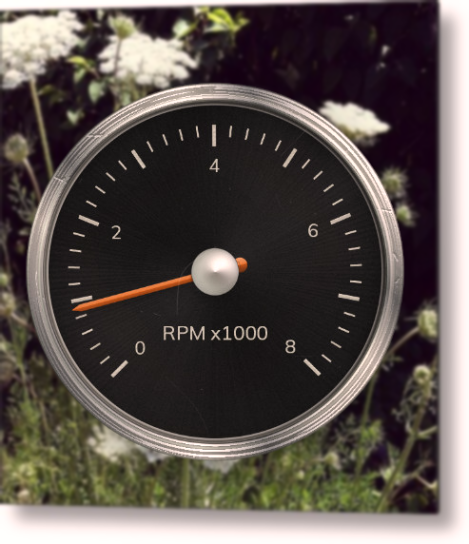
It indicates 900,rpm
